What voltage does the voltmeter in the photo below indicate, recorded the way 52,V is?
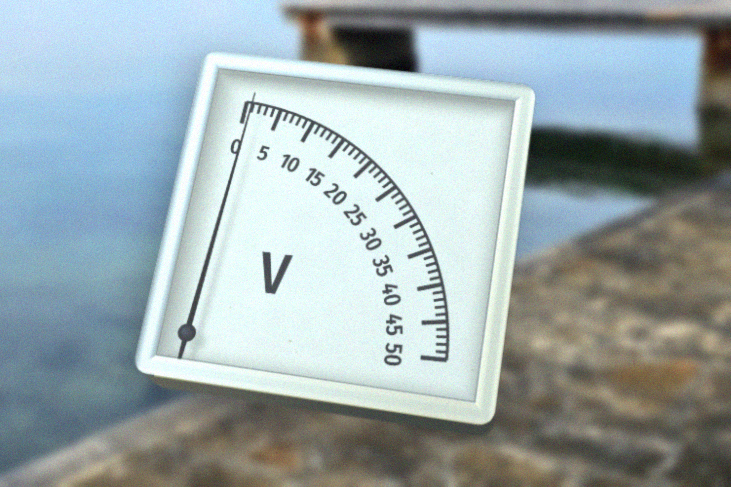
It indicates 1,V
